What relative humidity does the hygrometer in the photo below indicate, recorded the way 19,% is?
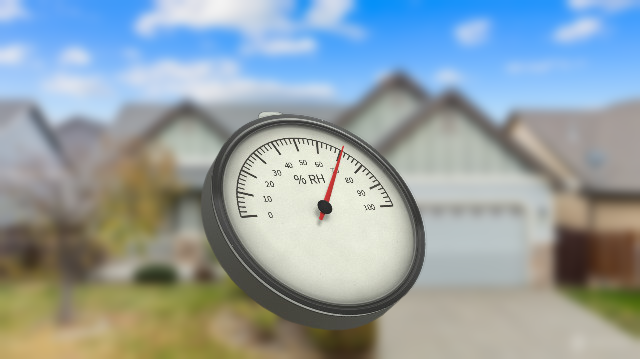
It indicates 70,%
